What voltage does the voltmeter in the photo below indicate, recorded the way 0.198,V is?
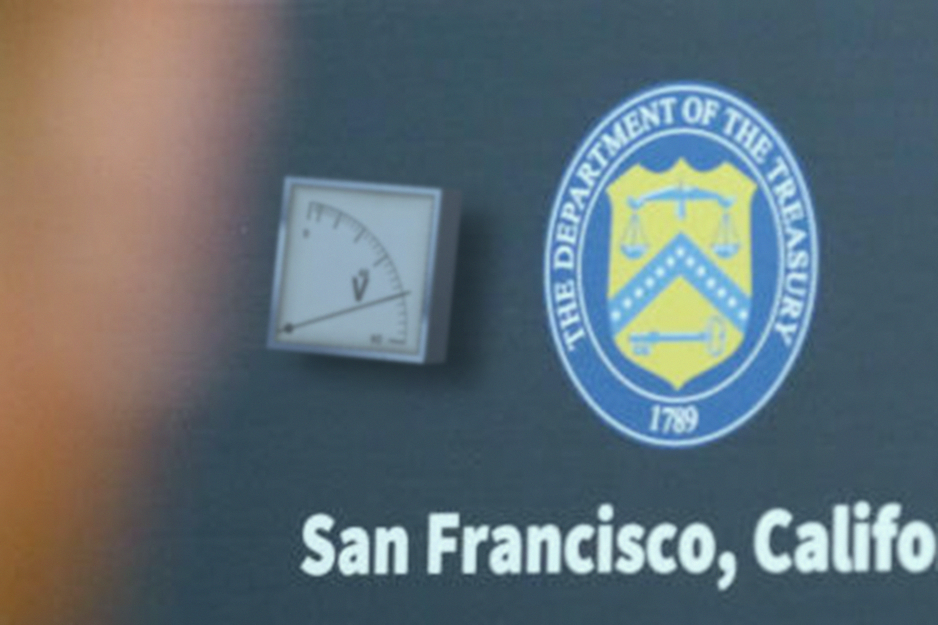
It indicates 50,V
